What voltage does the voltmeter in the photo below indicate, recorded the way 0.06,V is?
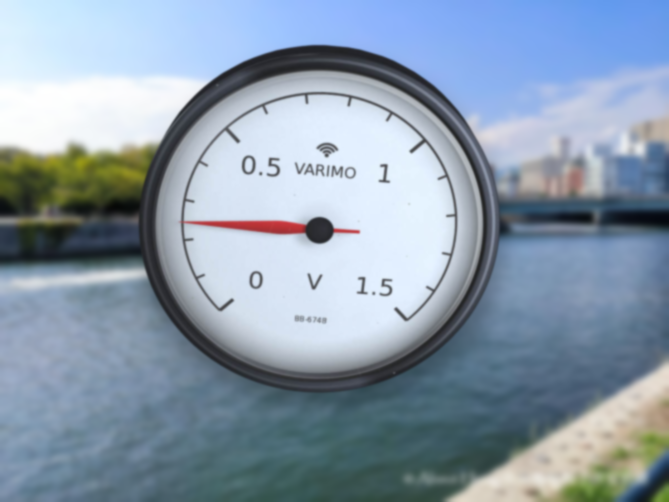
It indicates 0.25,V
